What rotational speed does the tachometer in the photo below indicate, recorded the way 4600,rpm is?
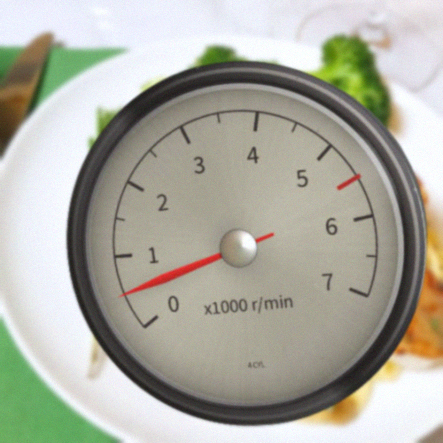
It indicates 500,rpm
